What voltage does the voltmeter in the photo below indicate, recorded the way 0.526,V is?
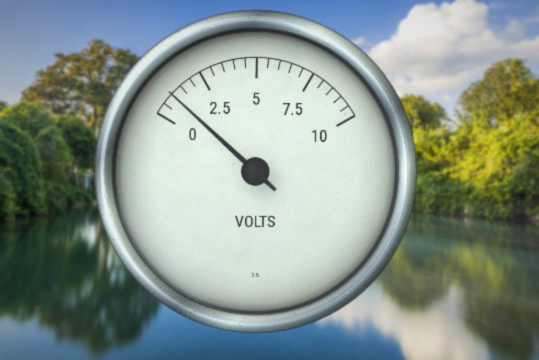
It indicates 1,V
